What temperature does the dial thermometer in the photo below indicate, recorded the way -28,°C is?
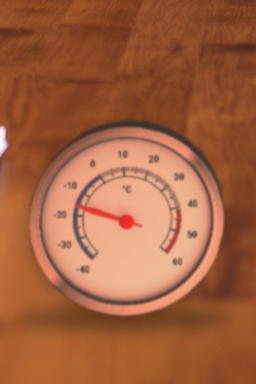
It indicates -15,°C
